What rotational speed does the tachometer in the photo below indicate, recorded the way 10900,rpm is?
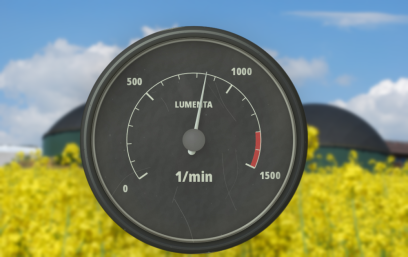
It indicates 850,rpm
